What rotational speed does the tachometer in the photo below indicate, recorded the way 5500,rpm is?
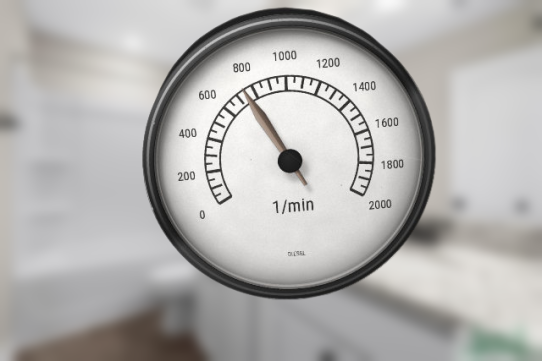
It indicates 750,rpm
